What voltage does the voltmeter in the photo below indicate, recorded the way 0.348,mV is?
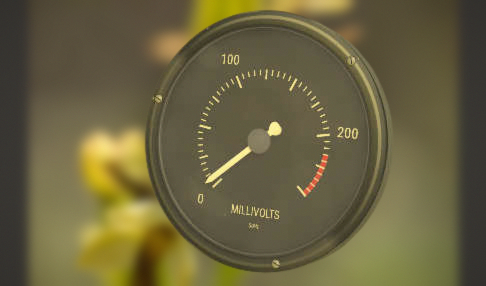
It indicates 5,mV
